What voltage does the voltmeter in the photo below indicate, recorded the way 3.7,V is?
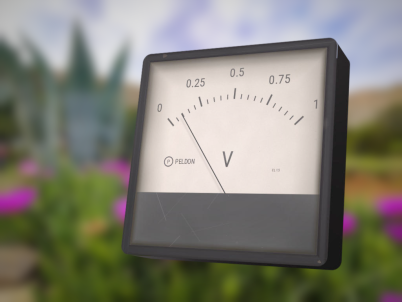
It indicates 0.1,V
